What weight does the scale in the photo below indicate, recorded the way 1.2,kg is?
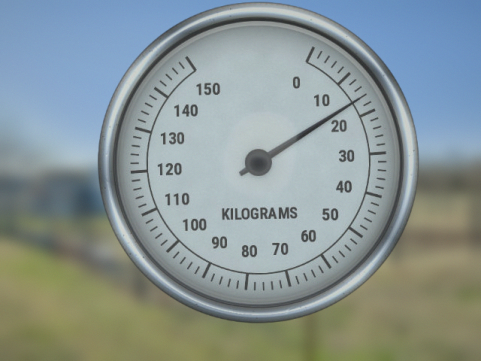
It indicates 16,kg
